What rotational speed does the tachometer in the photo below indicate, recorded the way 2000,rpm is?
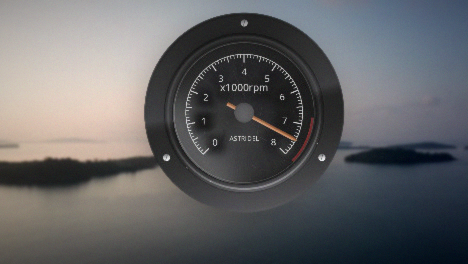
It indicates 7500,rpm
